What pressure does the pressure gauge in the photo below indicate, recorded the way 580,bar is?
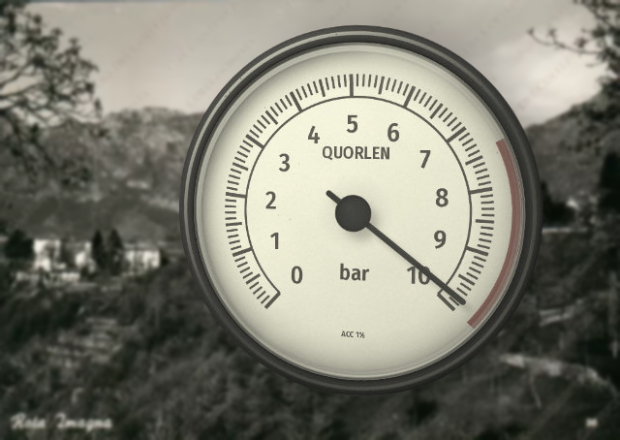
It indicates 9.8,bar
